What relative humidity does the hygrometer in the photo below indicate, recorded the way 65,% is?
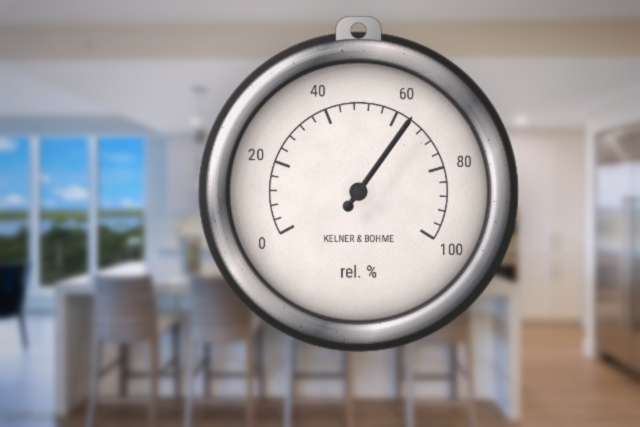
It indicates 64,%
